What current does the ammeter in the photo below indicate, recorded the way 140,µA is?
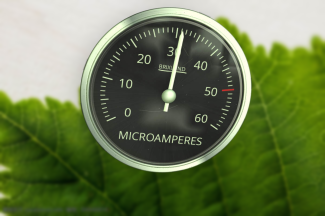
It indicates 31,µA
